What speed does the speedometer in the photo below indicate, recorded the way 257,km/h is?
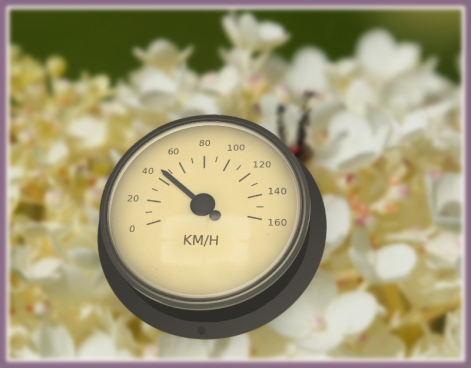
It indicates 45,km/h
